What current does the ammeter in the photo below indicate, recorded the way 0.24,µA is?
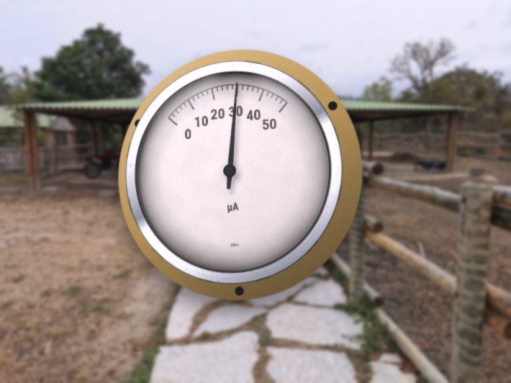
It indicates 30,µA
